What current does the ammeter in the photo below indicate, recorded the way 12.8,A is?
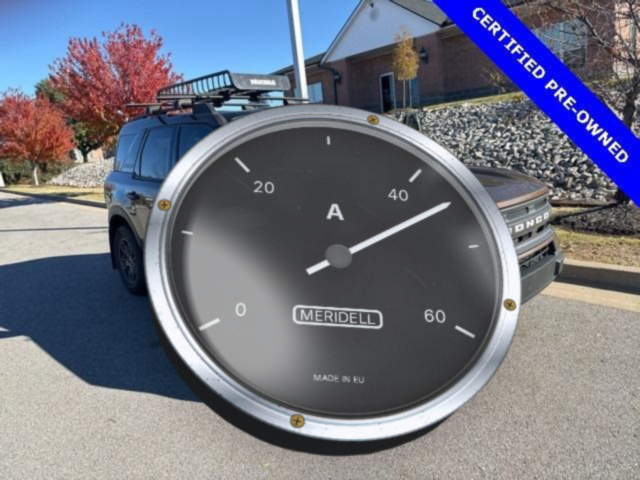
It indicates 45,A
